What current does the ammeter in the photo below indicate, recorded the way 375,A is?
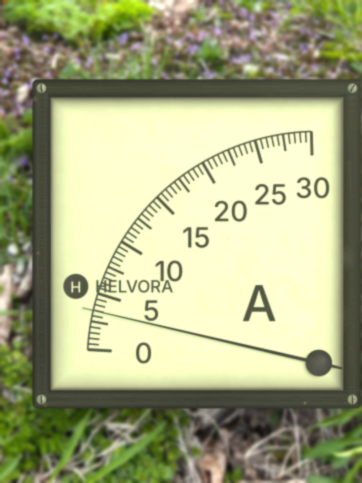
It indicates 3.5,A
